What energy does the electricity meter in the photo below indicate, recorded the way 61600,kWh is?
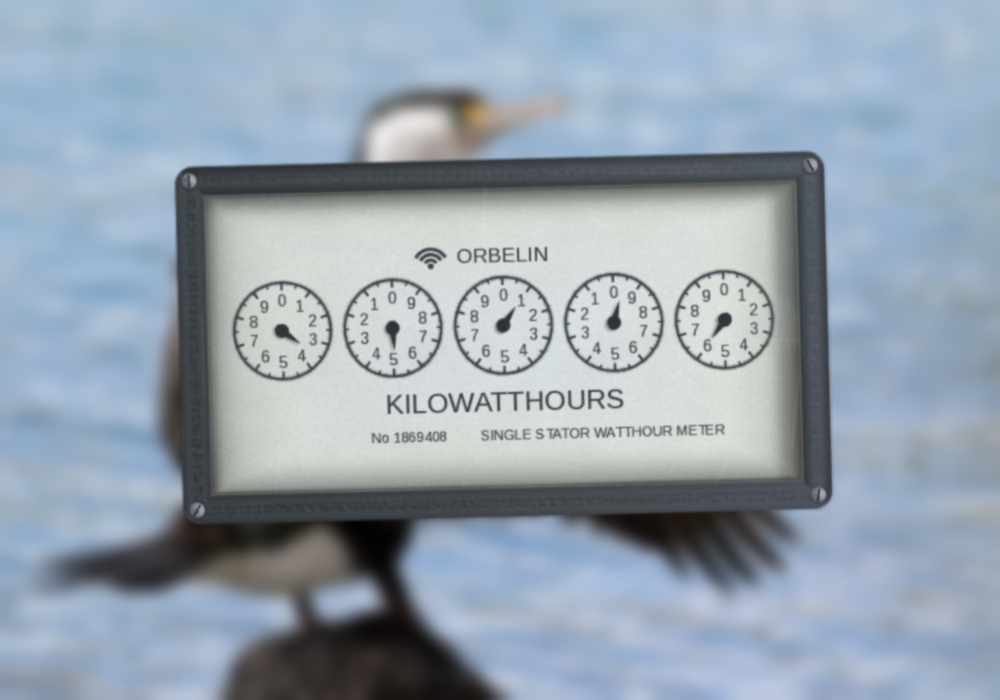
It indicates 35096,kWh
